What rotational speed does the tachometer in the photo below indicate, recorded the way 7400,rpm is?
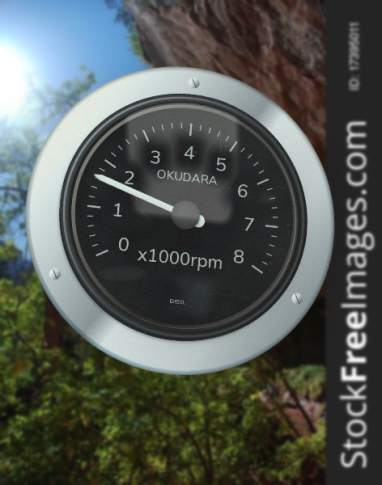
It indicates 1600,rpm
